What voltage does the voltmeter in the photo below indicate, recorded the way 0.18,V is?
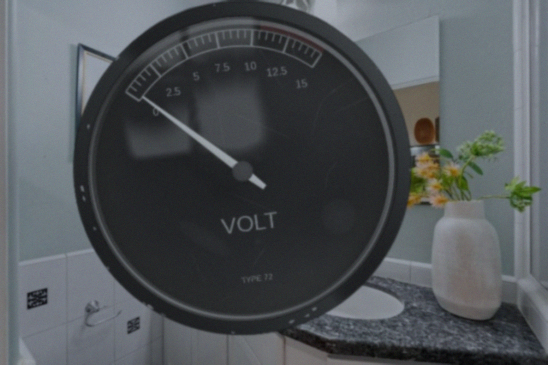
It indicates 0.5,V
